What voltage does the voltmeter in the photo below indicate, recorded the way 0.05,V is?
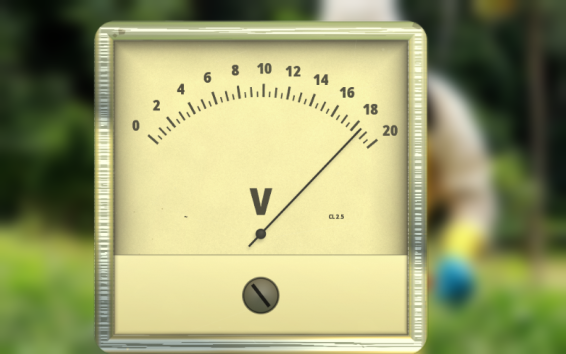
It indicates 18.5,V
